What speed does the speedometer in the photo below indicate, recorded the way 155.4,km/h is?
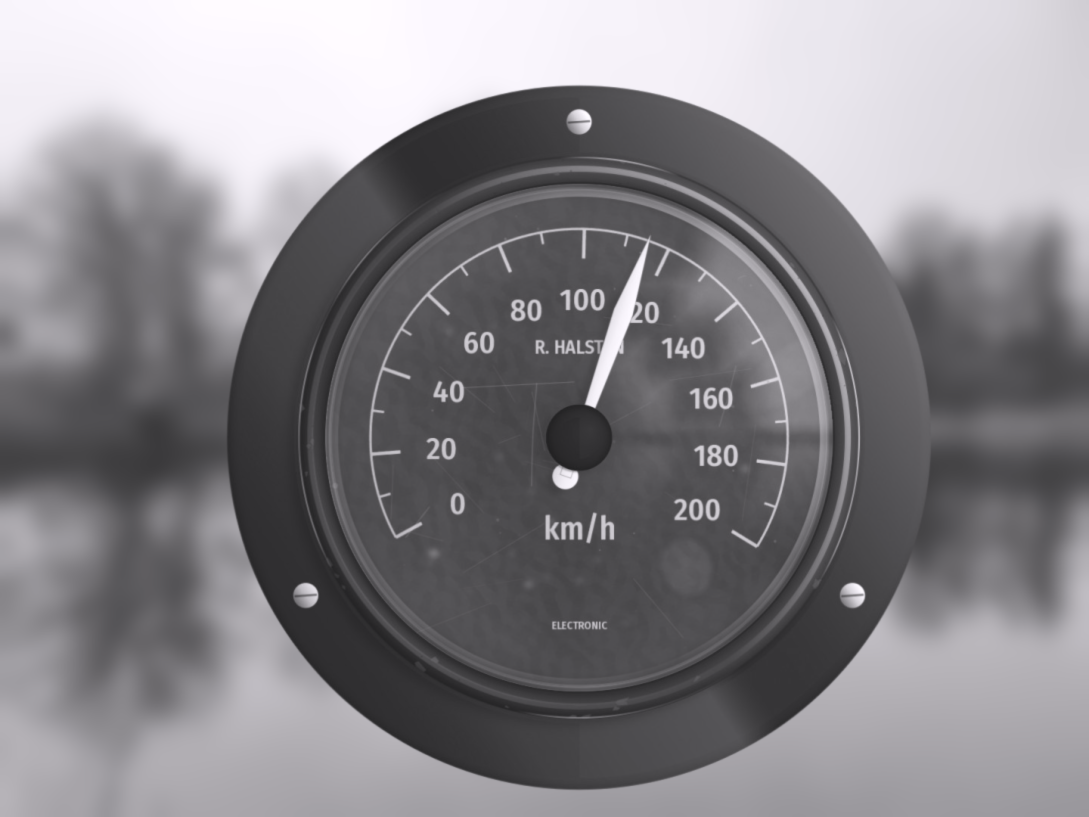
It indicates 115,km/h
